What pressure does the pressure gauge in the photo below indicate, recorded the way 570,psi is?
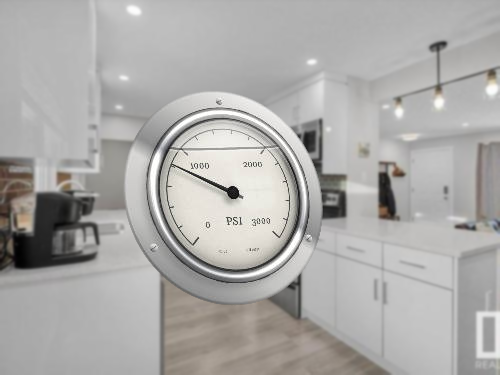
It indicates 800,psi
